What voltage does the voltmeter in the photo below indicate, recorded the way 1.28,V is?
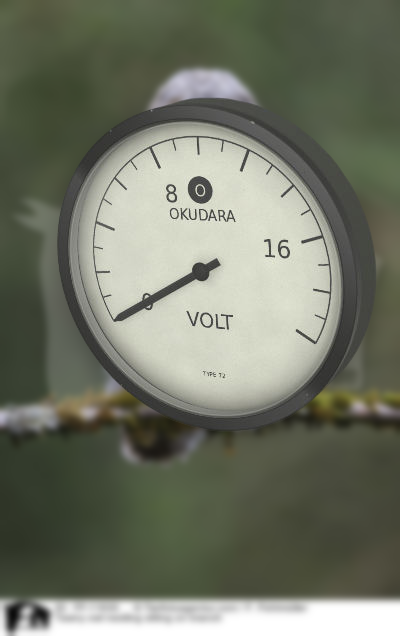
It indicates 0,V
